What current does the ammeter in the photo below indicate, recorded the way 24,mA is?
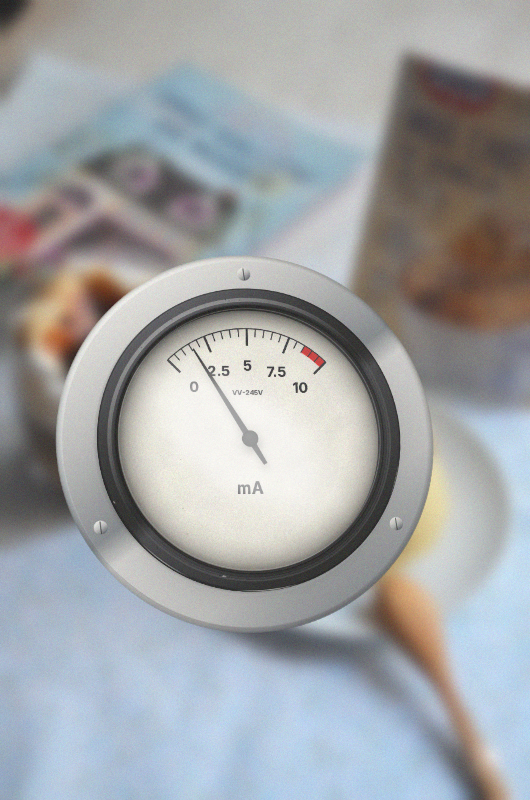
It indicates 1.5,mA
